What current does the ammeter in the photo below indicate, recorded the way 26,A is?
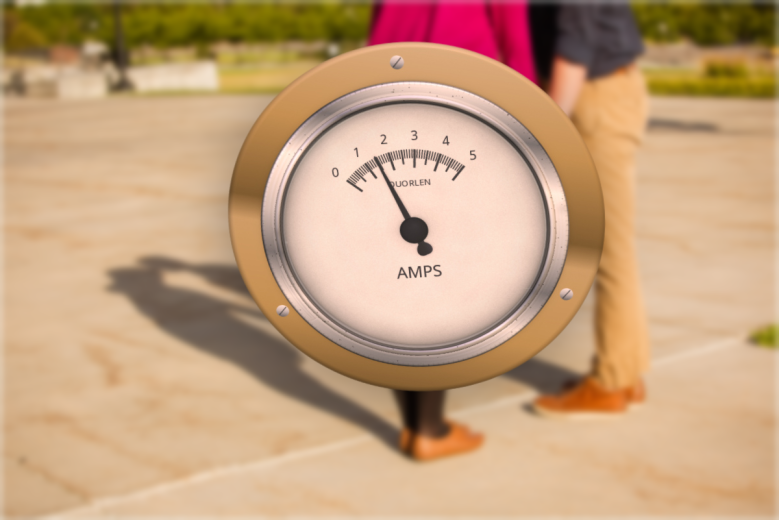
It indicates 1.5,A
